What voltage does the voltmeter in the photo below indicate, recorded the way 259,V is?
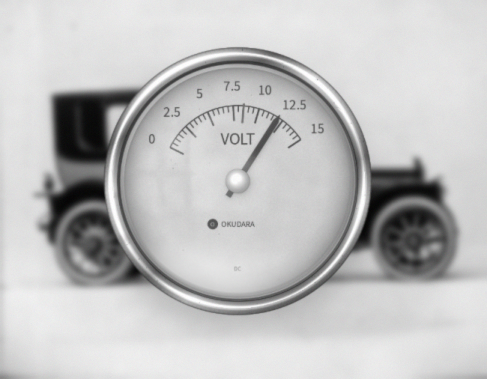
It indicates 12,V
